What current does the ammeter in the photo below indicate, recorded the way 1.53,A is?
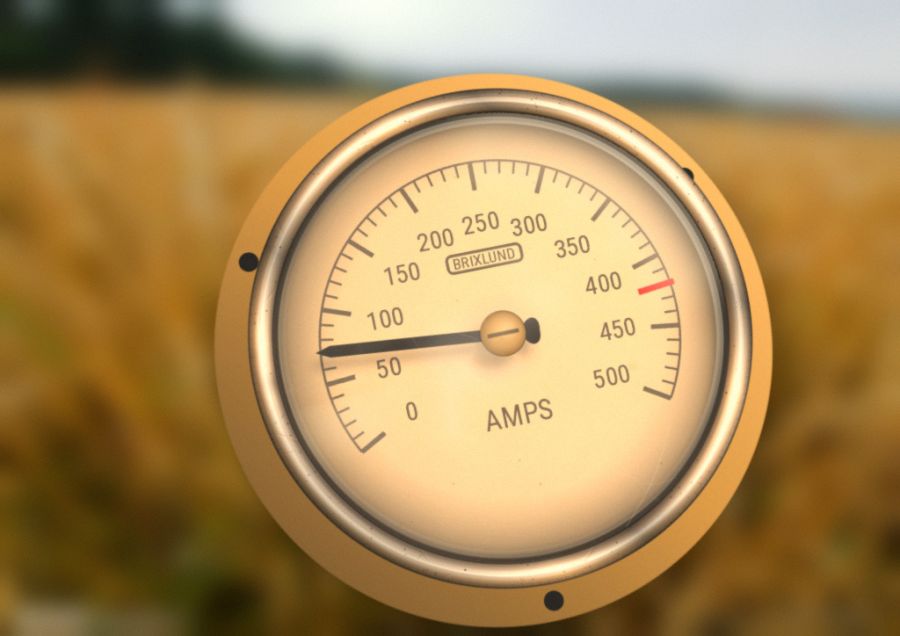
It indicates 70,A
